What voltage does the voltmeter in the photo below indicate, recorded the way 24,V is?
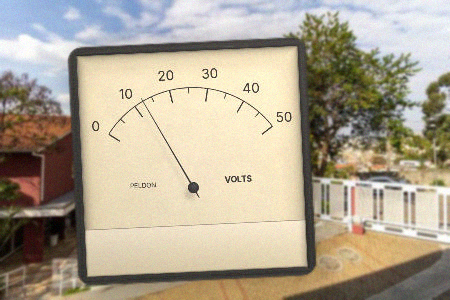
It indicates 12.5,V
